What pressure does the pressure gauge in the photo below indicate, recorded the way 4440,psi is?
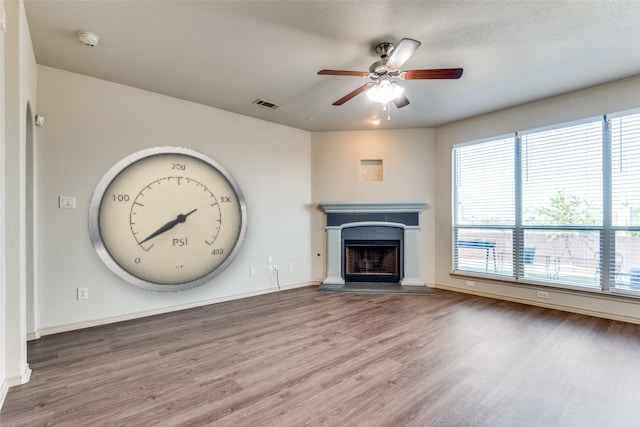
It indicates 20,psi
